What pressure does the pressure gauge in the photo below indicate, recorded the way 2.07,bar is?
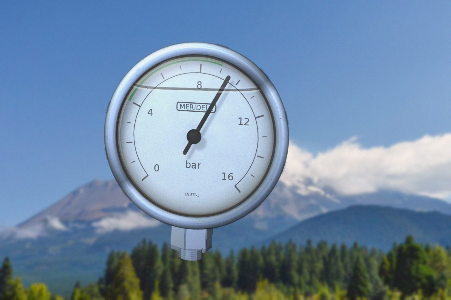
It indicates 9.5,bar
